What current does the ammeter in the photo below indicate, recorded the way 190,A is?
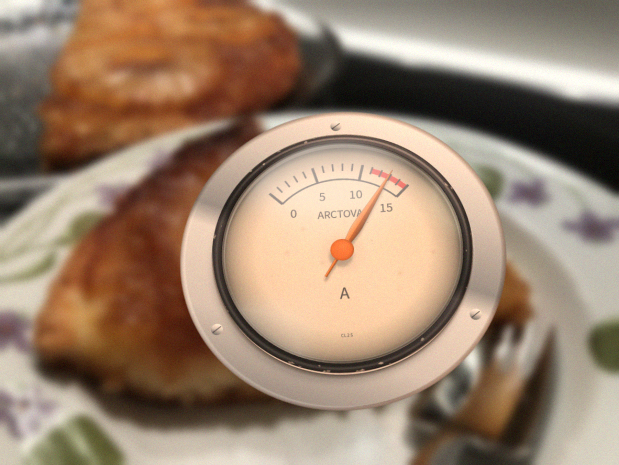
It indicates 13,A
